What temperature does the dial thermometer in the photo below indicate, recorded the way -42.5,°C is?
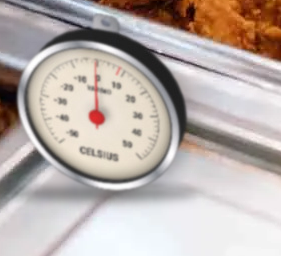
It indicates 0,°C
